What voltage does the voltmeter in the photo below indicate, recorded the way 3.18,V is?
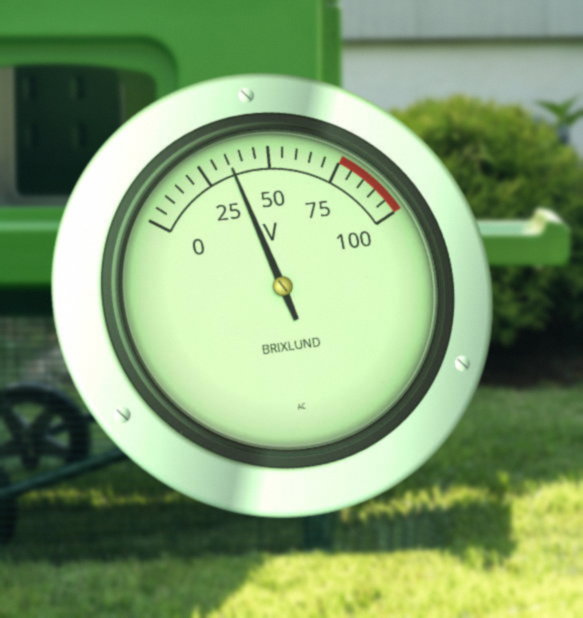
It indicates 35,V
